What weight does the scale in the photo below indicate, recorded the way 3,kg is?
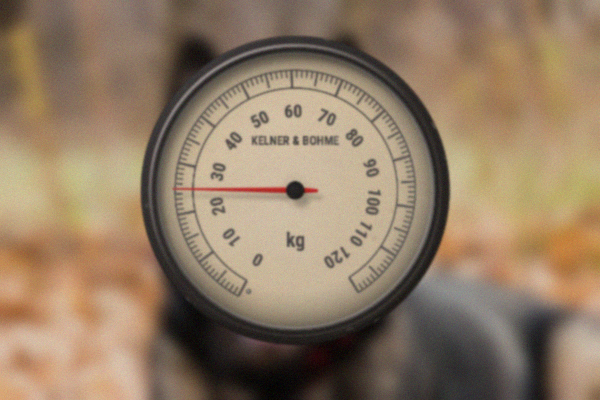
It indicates 25,kg
